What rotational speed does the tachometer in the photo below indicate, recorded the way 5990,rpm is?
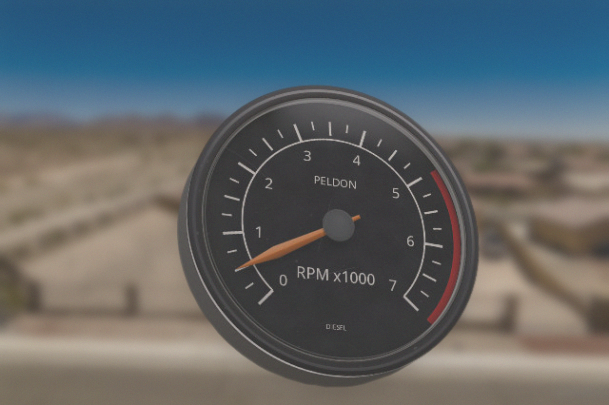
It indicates 500,rpm
